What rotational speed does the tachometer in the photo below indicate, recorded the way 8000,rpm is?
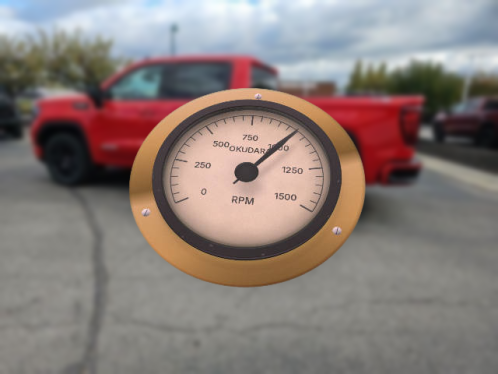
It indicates 1000,rpm
